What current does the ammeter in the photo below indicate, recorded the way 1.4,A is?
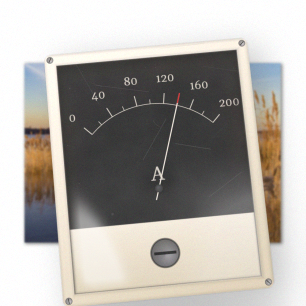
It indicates 140,A
